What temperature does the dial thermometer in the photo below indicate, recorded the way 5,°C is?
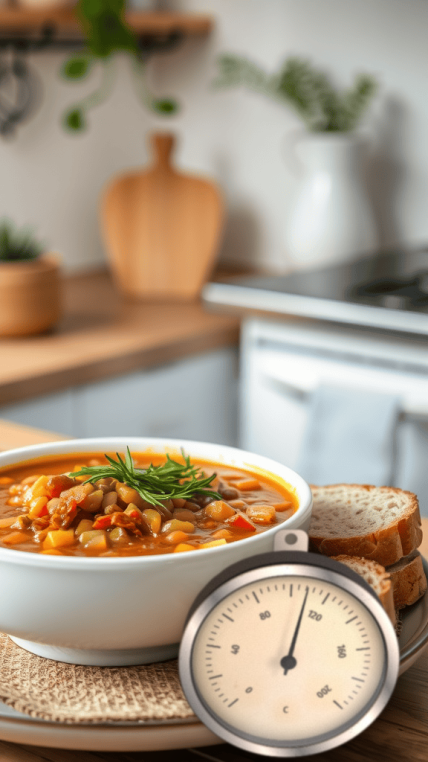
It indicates 108,°C
